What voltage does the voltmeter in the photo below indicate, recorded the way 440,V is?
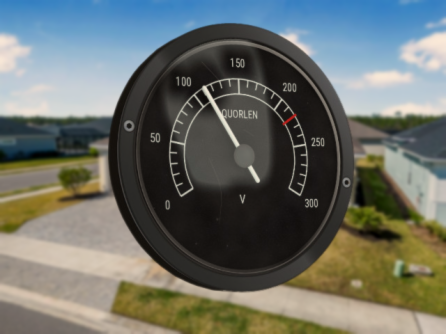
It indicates 110,V
